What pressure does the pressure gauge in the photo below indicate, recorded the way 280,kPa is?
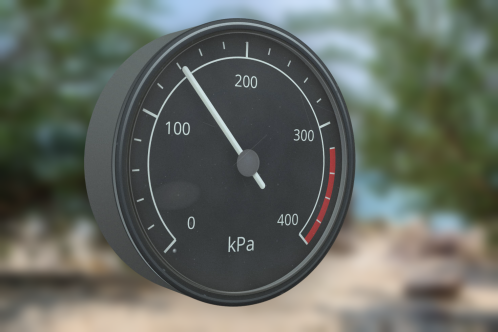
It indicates 140,kPa
